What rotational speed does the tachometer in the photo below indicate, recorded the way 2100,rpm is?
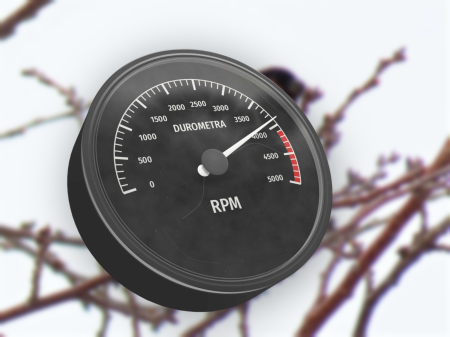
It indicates 3900,rpm
